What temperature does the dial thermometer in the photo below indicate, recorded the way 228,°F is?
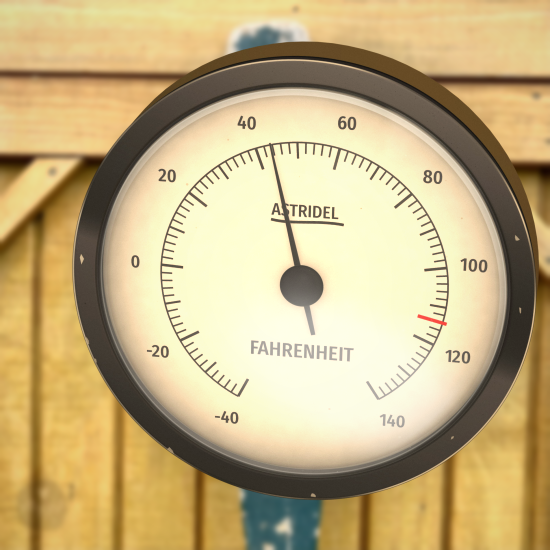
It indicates 44,°F
